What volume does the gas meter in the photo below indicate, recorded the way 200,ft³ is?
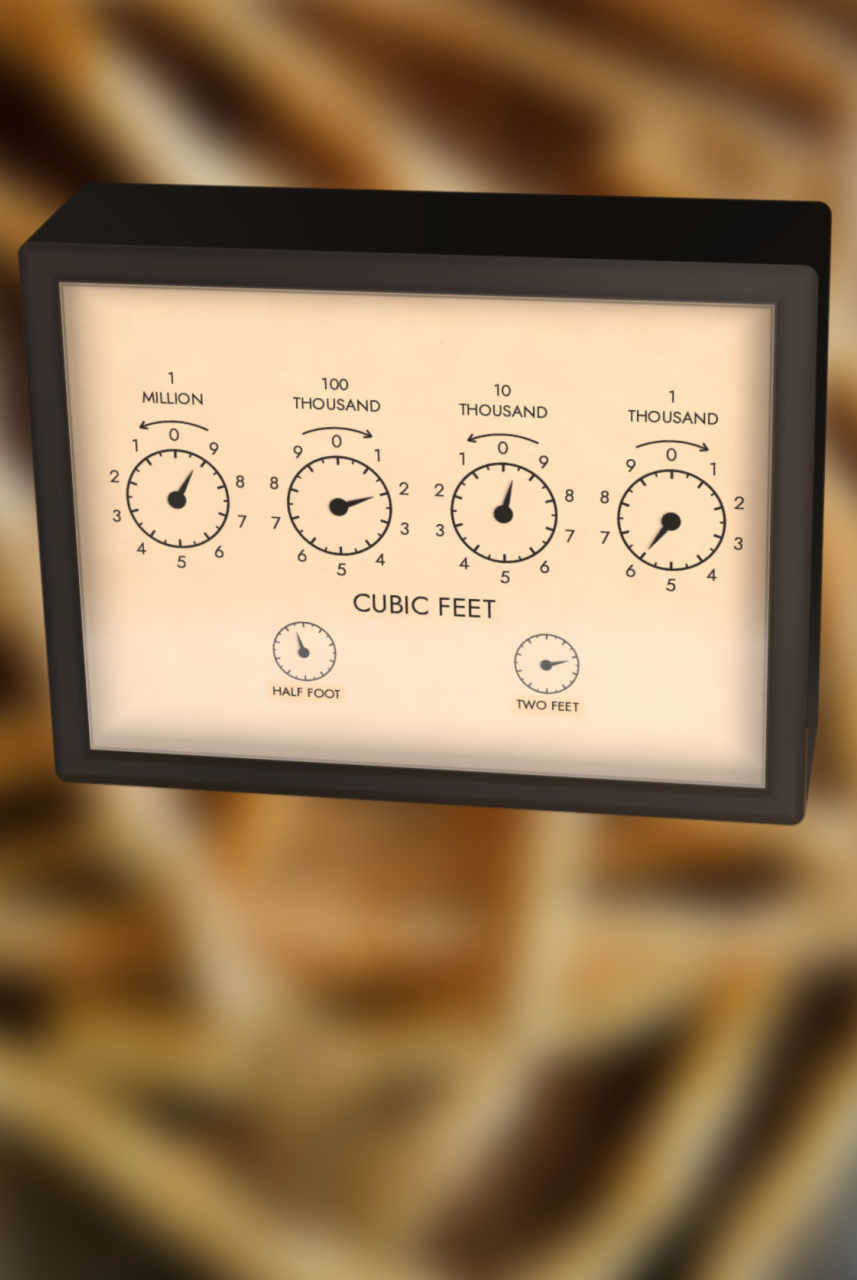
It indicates 919600,ft³
